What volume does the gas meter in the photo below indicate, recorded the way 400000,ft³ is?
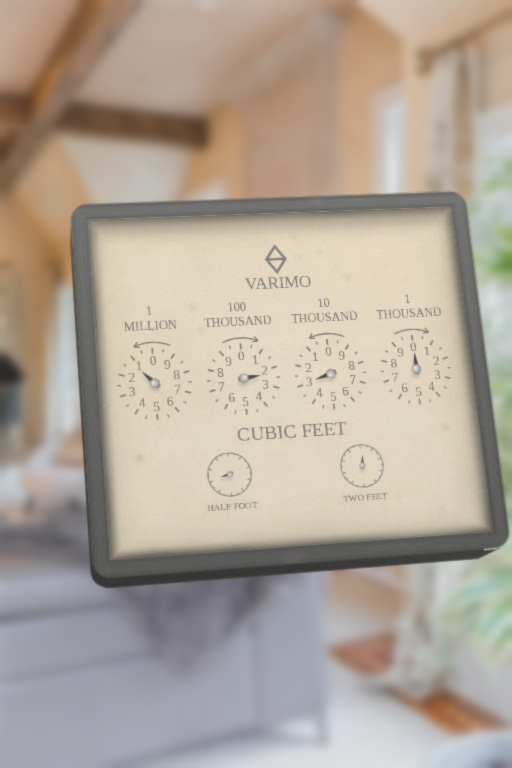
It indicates 123000,ft³
